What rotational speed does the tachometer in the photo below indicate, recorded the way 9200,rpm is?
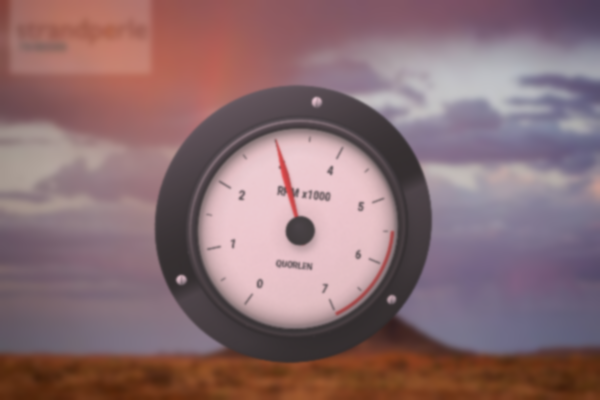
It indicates 3000,rpm
